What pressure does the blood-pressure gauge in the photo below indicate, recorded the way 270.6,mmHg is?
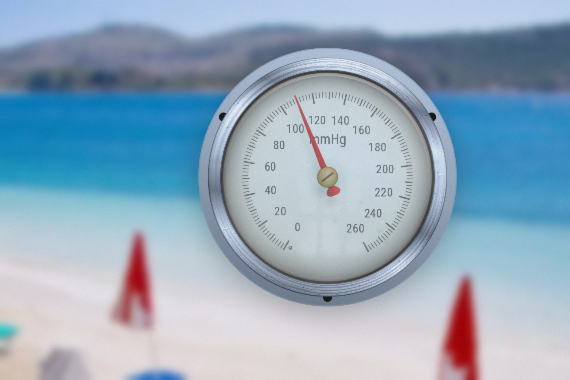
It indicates 110,mmHg
